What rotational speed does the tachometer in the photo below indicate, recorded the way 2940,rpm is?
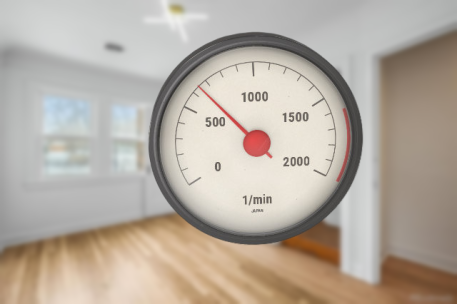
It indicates 650,rpm
